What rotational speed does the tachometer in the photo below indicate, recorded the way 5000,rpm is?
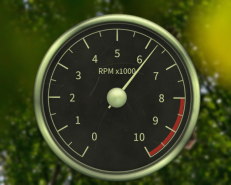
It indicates 6250,rpm
